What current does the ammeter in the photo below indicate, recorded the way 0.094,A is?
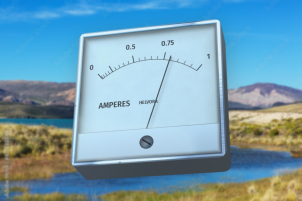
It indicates 0.8,A
